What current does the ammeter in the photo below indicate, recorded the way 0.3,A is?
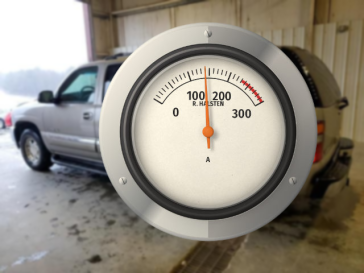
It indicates 140,A
